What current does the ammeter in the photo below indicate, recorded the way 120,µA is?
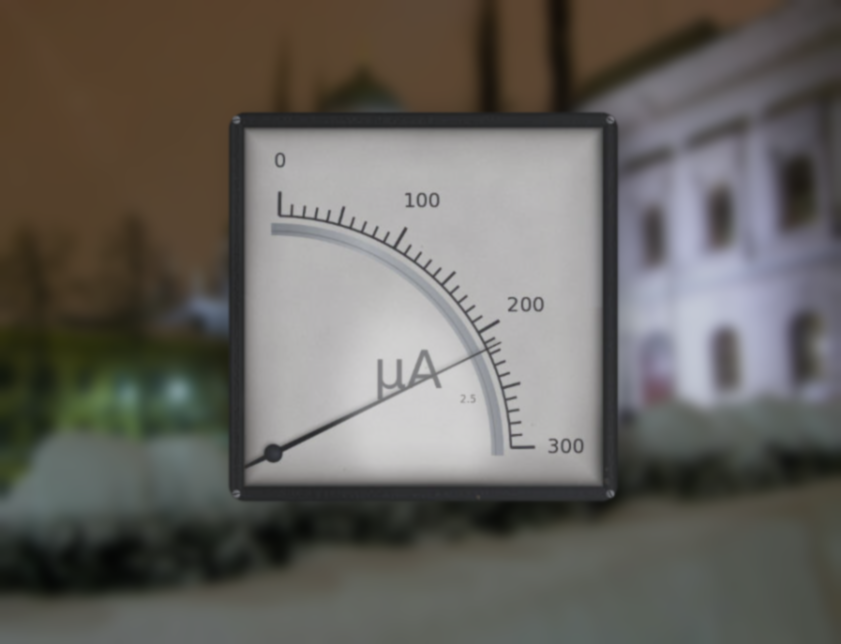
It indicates 215,µA
